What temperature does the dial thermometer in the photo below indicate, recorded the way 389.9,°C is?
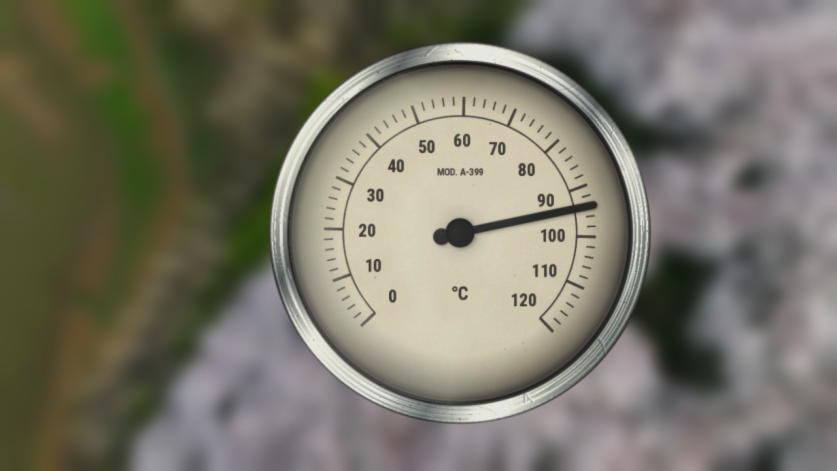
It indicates 94,°C
